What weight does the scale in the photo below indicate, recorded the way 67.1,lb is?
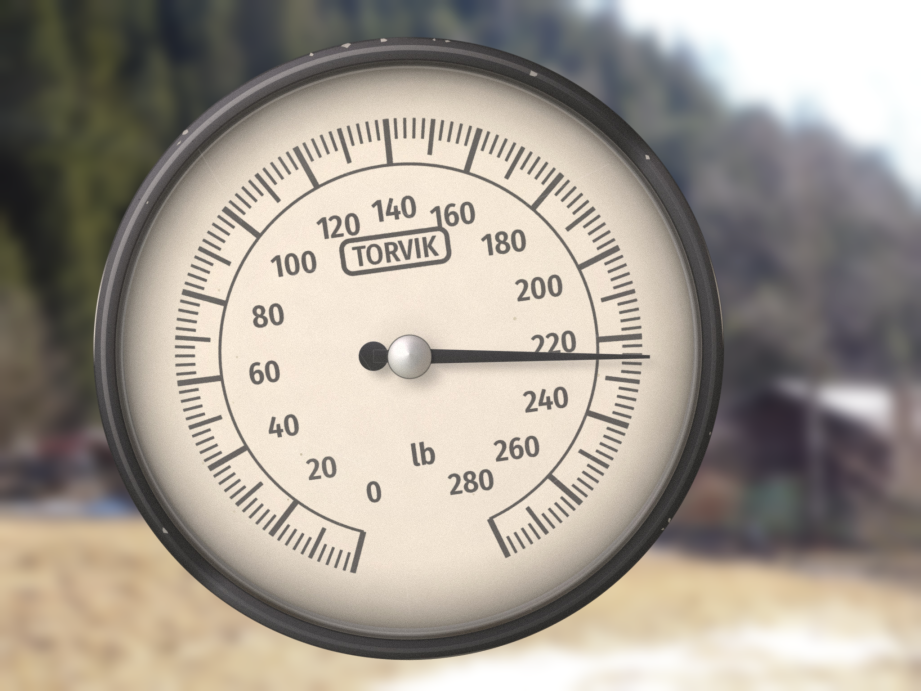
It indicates 224,lb
